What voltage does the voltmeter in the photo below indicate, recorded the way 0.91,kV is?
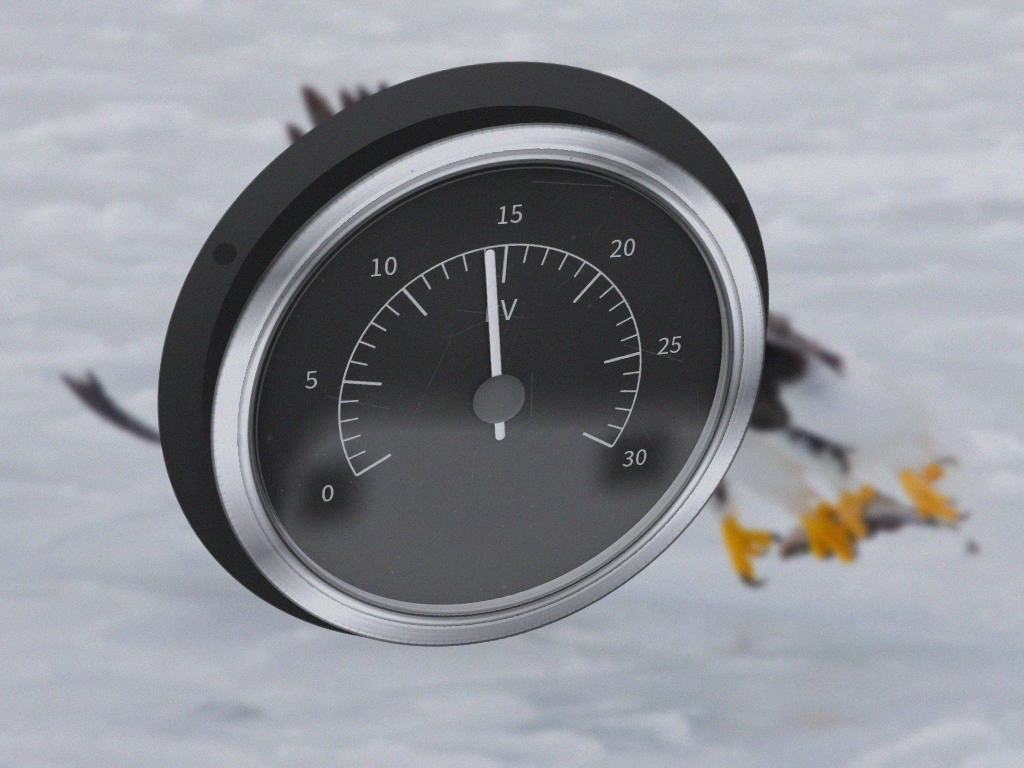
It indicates 14,kV
